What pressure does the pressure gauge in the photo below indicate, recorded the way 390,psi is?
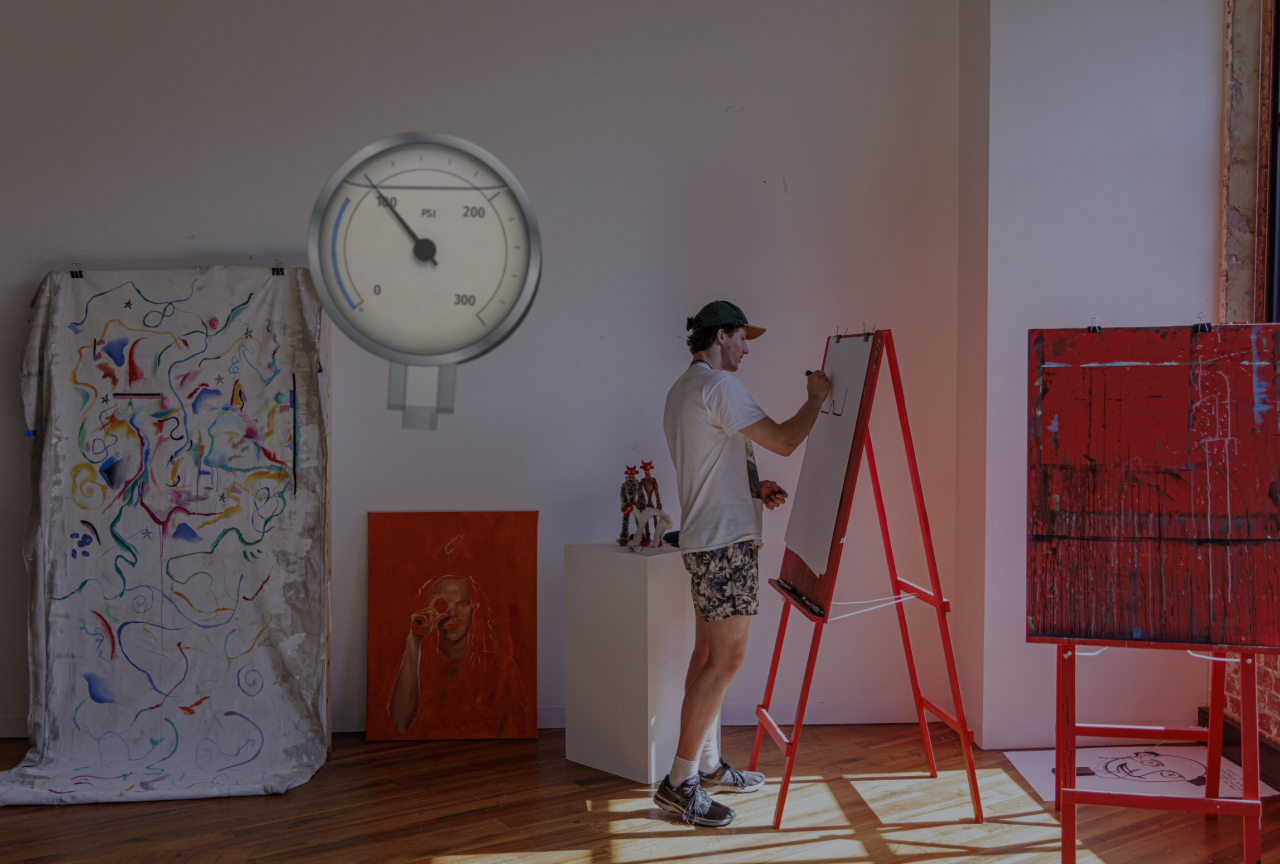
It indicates 100,psi
